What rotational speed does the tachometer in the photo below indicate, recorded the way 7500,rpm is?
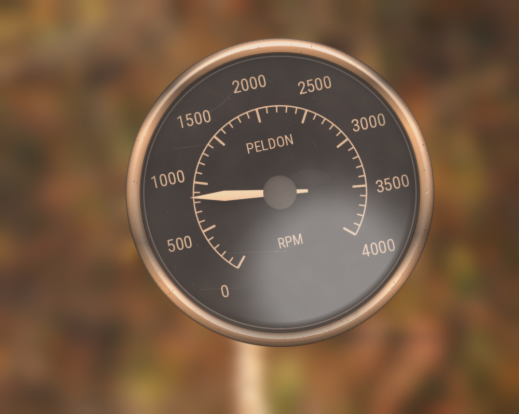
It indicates 850,rpm
